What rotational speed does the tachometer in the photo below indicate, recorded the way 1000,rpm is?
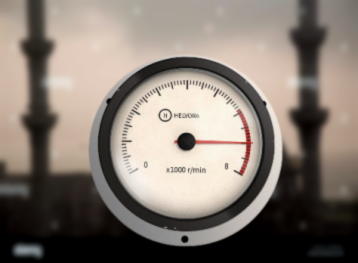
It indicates 7000,rpm
